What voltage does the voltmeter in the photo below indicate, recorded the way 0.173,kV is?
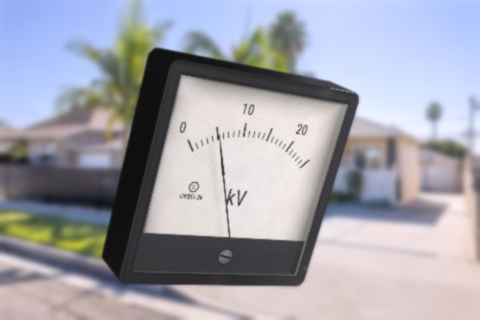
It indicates 5,kV
